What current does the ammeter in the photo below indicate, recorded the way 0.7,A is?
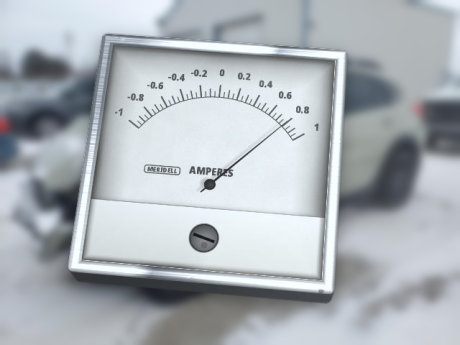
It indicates 0.8,A
